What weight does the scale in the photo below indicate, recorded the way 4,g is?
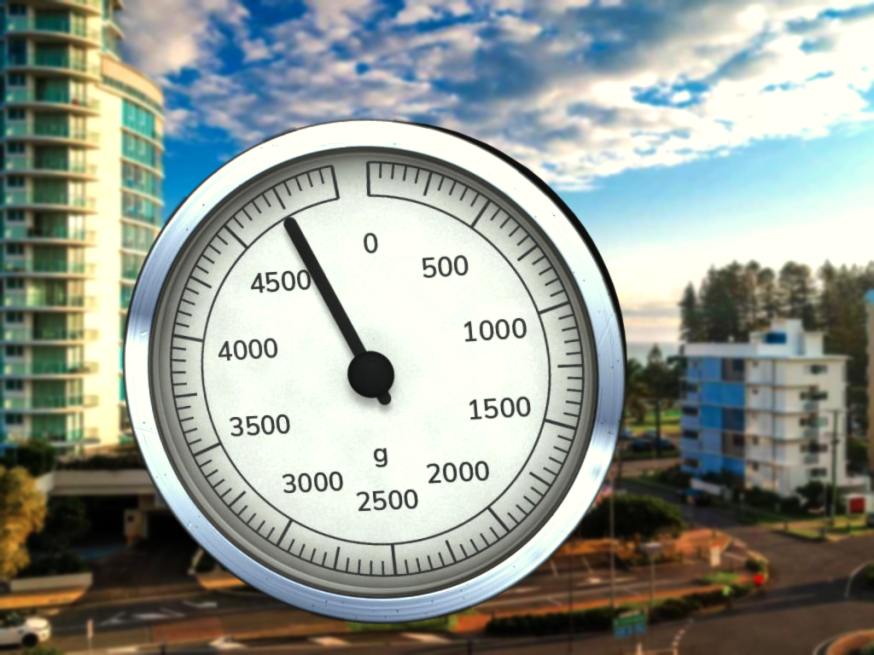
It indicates 4750,g
